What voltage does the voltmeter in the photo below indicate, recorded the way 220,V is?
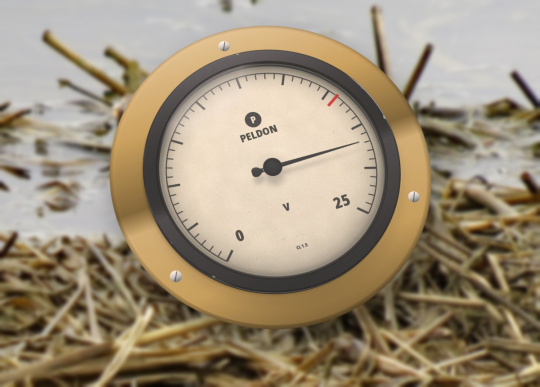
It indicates 21,V
